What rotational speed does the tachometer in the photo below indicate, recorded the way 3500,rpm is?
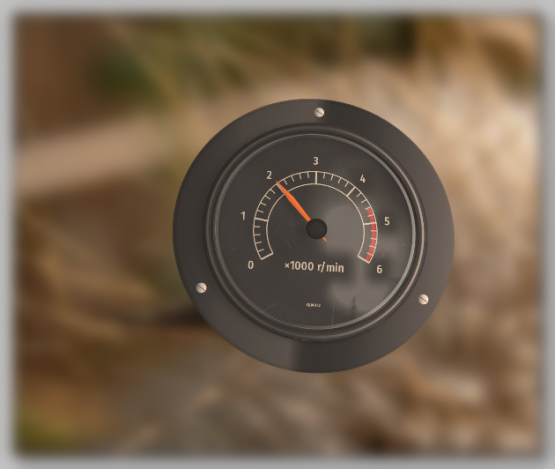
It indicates 2000,rpm
